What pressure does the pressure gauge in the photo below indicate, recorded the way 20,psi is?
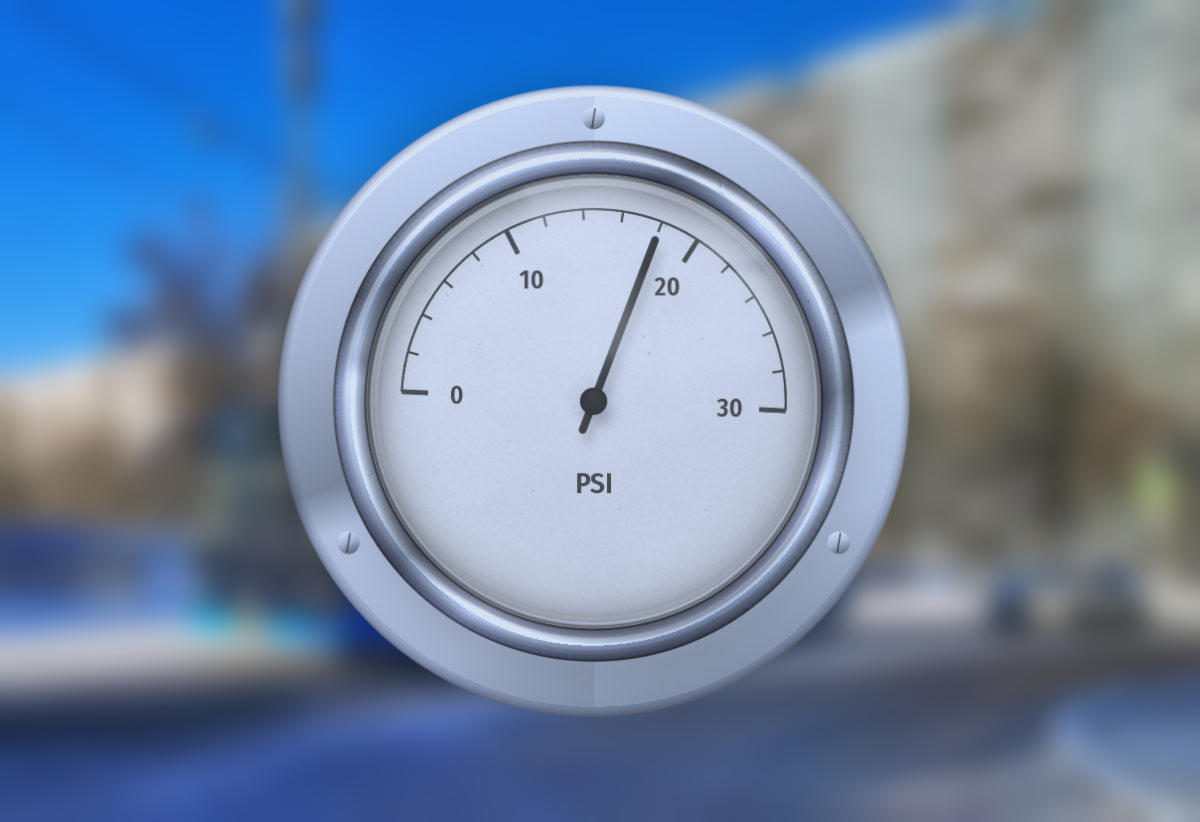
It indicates 18,psi
